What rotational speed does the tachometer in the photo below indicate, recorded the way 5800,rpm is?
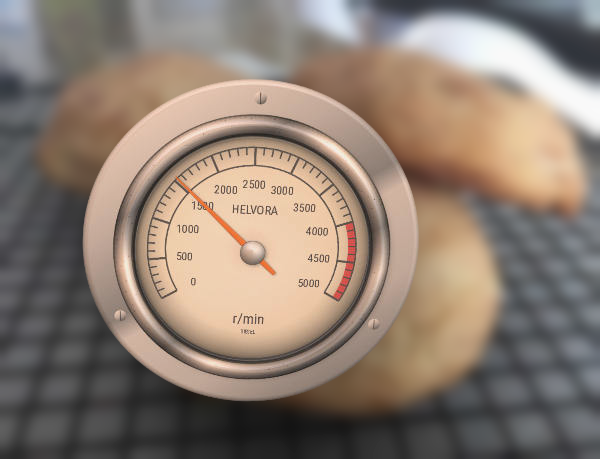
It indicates 1550,rpm
